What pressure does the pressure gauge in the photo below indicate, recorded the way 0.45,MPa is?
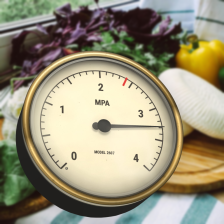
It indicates 3.3,MPa
